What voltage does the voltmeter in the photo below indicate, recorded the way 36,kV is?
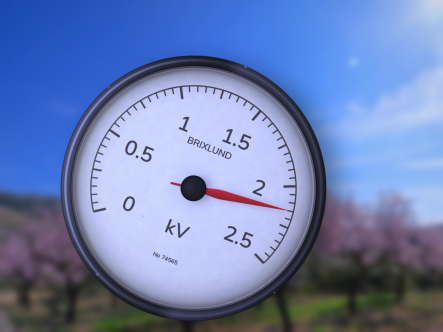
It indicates 2.15,kV
